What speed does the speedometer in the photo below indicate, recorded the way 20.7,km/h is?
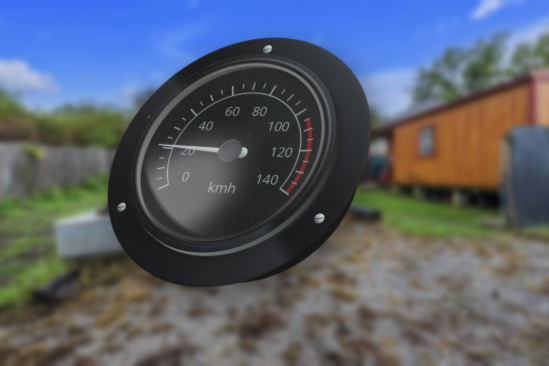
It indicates 20,km/h
